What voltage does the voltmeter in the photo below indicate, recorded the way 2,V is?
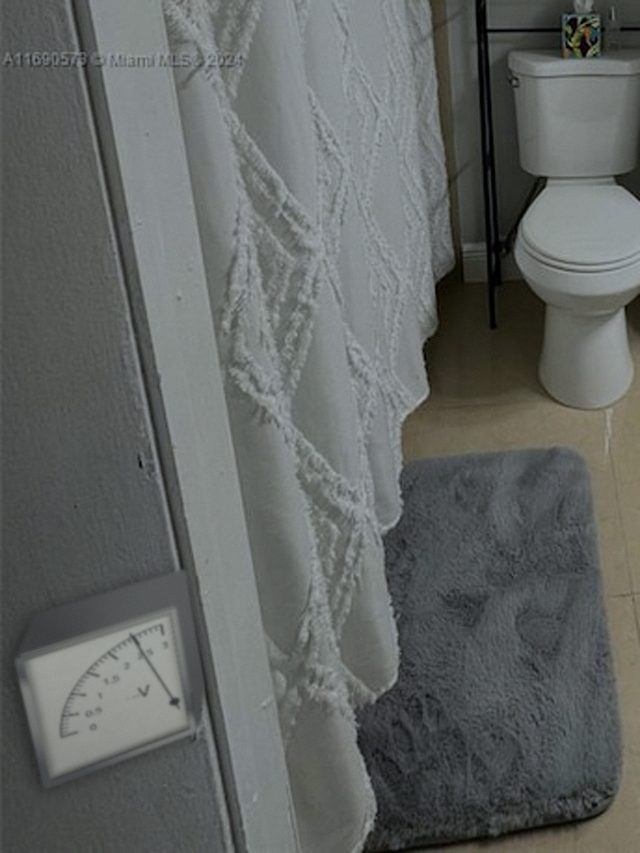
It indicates 2.5,V
